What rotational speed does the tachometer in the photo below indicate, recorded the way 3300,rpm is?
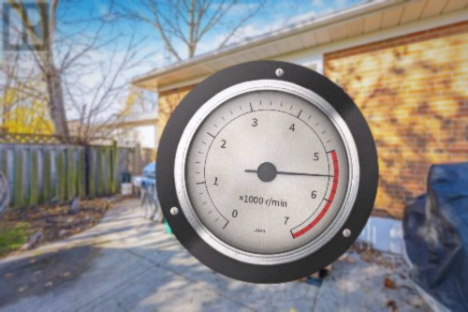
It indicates 5500,rpm
